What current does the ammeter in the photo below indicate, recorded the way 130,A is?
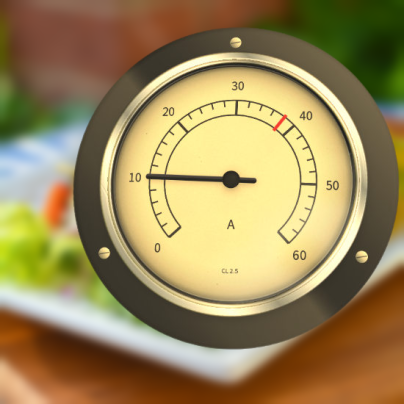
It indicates 10,A
